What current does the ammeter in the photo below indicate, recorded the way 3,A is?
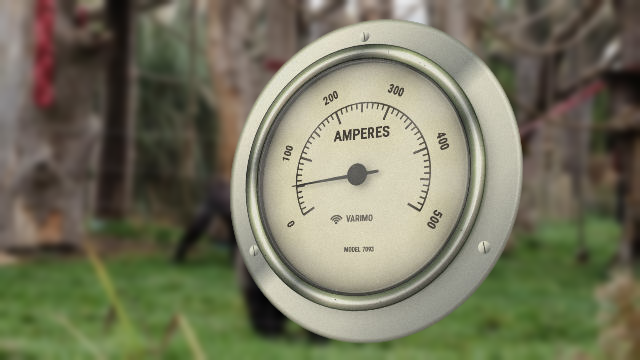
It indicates 50,A
